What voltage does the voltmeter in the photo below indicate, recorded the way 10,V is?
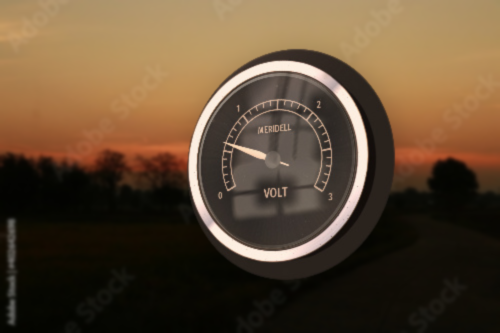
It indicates 0.6,V
